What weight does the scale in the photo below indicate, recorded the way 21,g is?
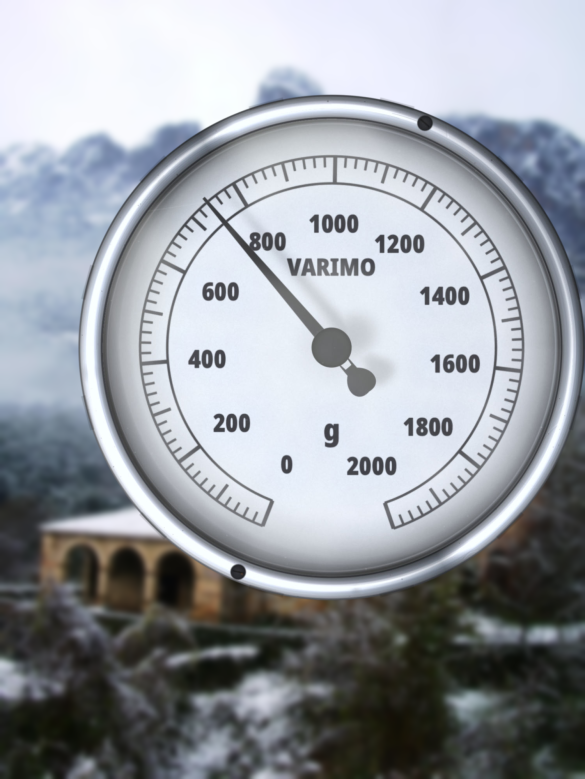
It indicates 740,g
